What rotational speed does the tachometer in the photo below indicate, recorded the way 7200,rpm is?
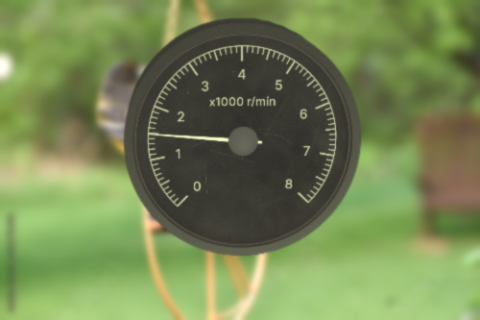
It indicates 1500,rpm
